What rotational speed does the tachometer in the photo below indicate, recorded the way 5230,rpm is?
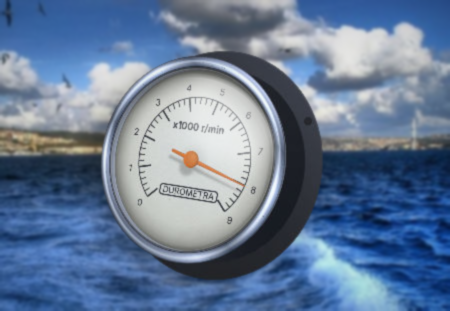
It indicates 8000,rpm
